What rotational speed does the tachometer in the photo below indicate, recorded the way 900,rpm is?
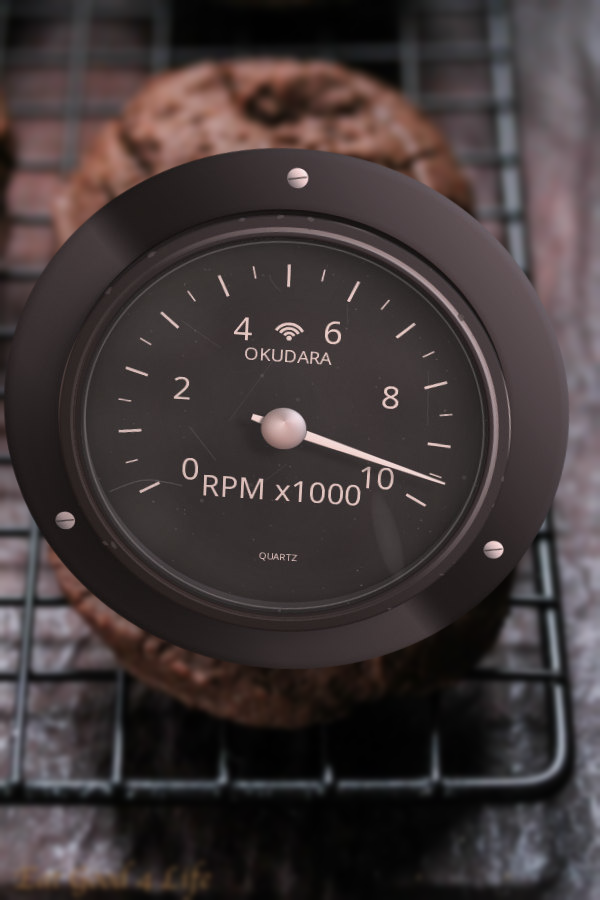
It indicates 9500,rpm
